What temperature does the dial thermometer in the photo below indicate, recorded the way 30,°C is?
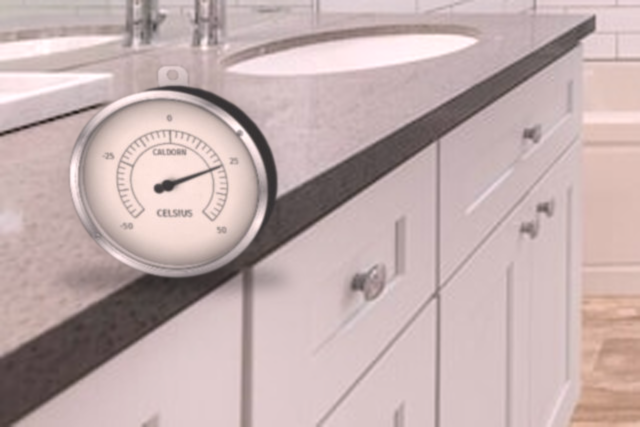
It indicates 25,°C
